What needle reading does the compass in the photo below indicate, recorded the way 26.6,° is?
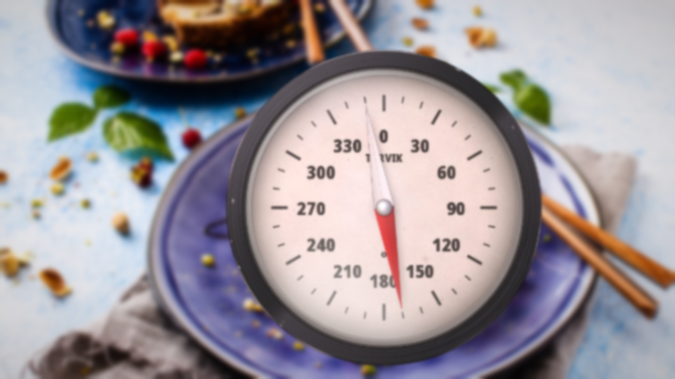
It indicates 170,°
